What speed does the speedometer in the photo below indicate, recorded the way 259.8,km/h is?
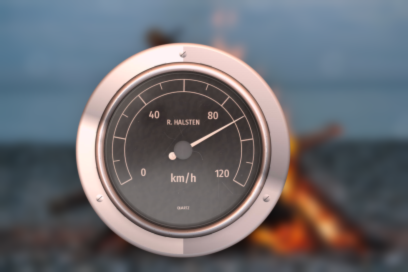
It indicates 90,km/h
